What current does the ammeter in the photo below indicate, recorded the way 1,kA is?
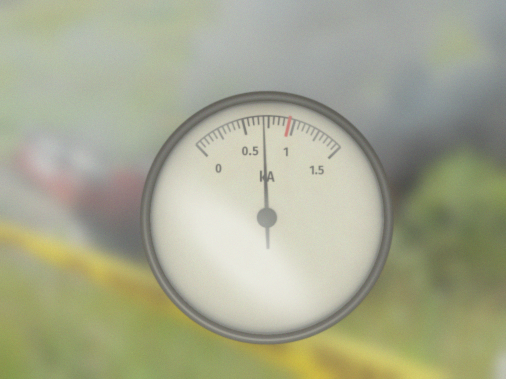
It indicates 0.7,kA
